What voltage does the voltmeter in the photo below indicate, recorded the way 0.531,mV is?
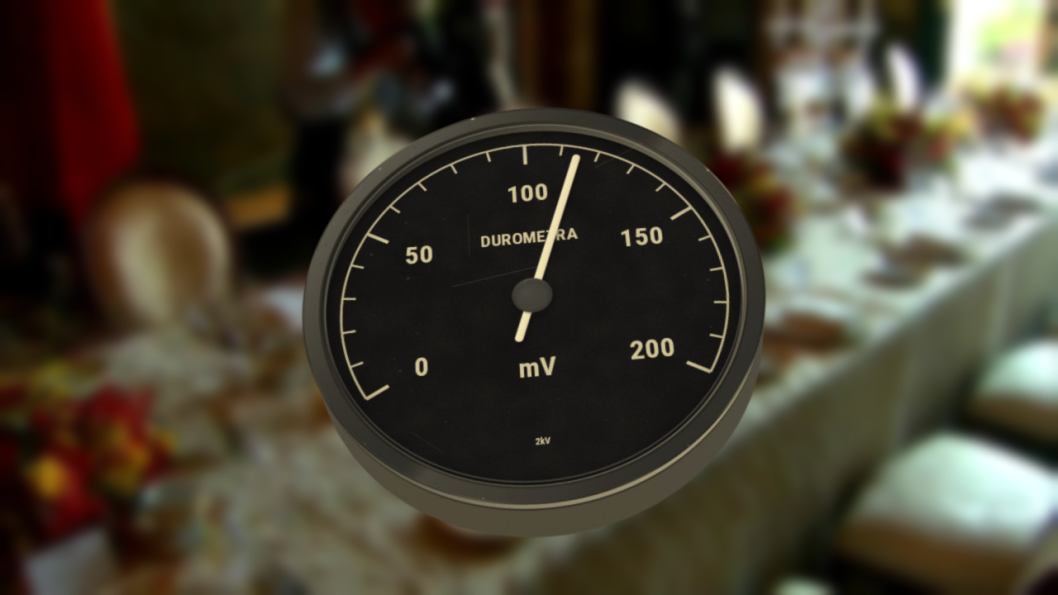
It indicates 115,mV
